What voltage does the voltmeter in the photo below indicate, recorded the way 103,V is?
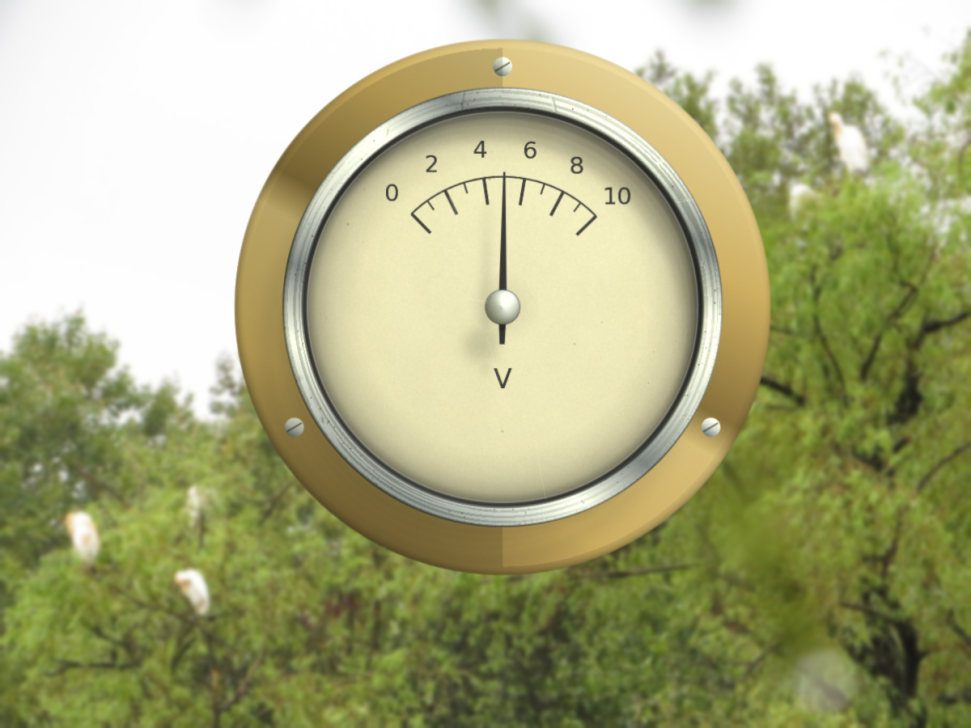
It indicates 5,V
